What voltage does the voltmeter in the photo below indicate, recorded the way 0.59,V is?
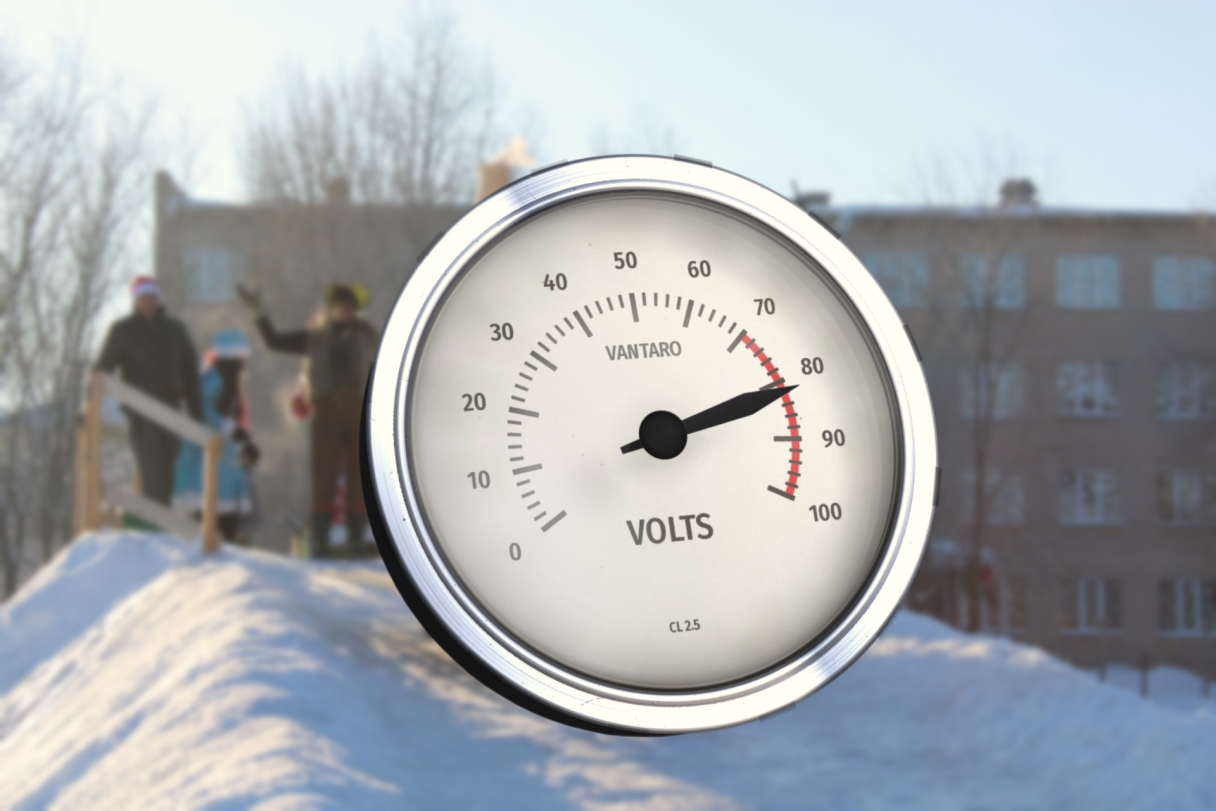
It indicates 82,V
